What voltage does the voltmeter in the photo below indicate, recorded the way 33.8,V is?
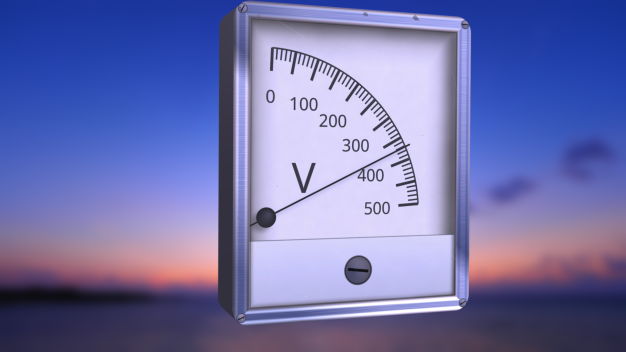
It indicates 370,V
